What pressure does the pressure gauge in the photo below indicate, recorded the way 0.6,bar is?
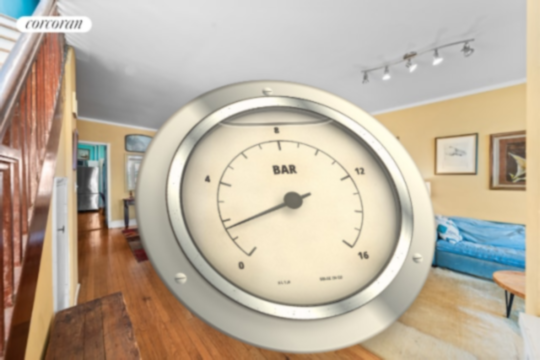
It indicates 1.5,bar
